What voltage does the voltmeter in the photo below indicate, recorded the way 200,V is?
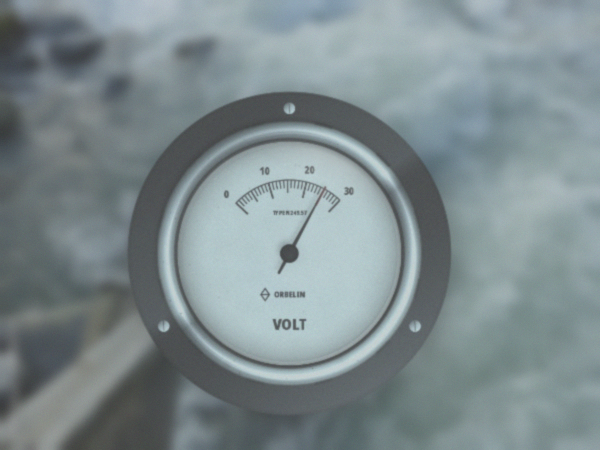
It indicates 25,V
